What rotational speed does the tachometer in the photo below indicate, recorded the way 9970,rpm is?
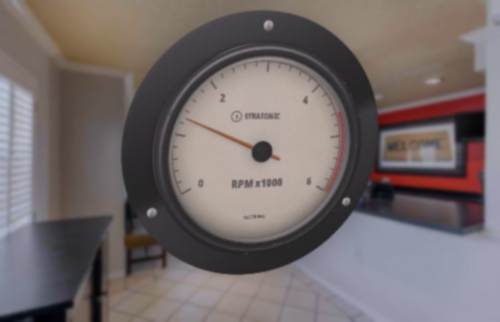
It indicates 1300,rpm
